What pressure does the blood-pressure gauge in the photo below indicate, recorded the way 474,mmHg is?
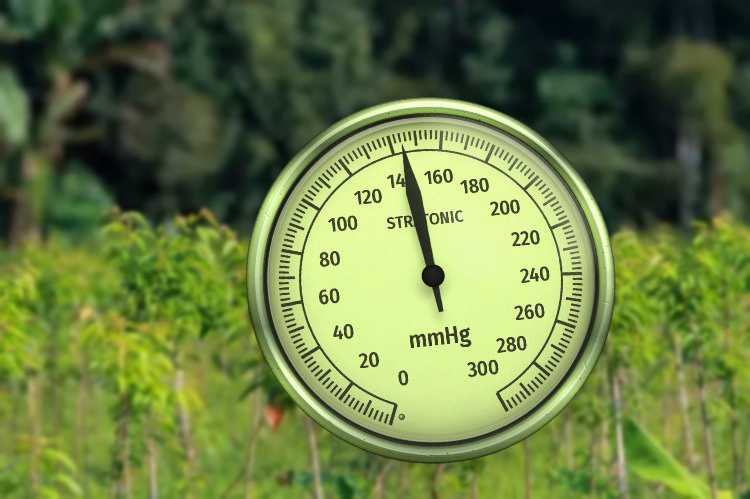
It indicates 144,mmHg
